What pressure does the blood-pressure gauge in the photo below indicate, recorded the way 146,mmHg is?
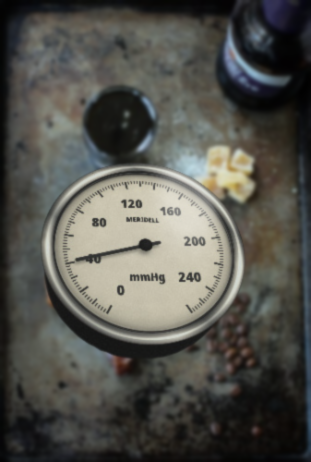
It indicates 40,mmHg
